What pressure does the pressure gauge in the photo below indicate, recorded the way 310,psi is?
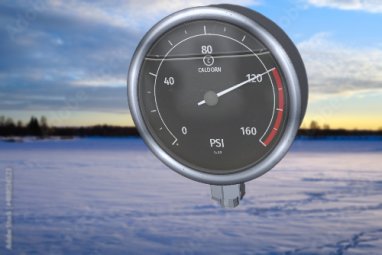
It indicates 120,psi
